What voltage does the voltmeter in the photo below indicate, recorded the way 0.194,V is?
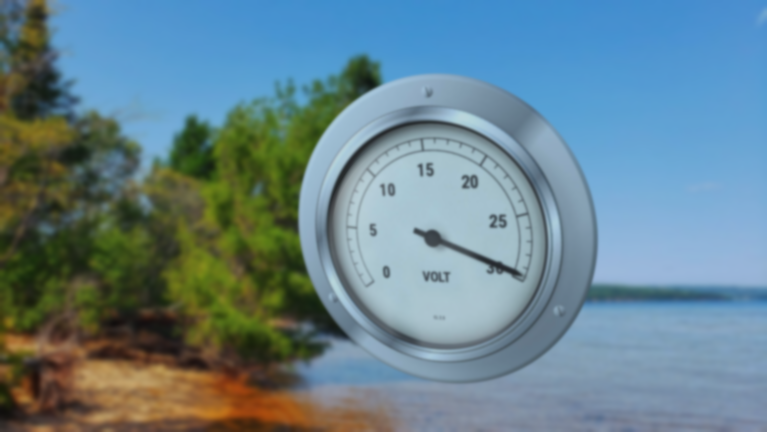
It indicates 29.5,V
